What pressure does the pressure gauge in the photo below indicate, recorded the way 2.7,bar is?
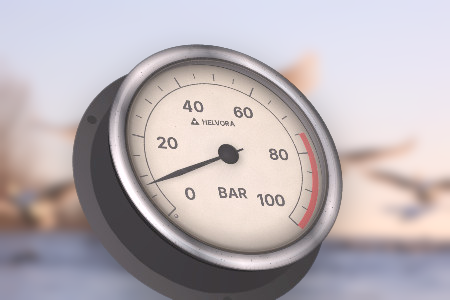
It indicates 7.5,bar
